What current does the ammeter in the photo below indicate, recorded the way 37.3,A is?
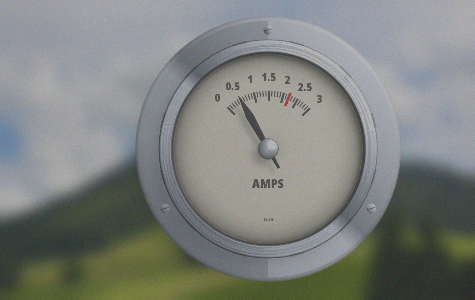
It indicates 0.5,A
